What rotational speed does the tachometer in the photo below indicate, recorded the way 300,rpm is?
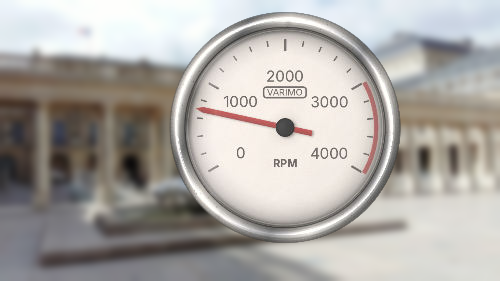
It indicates 700,rpm
